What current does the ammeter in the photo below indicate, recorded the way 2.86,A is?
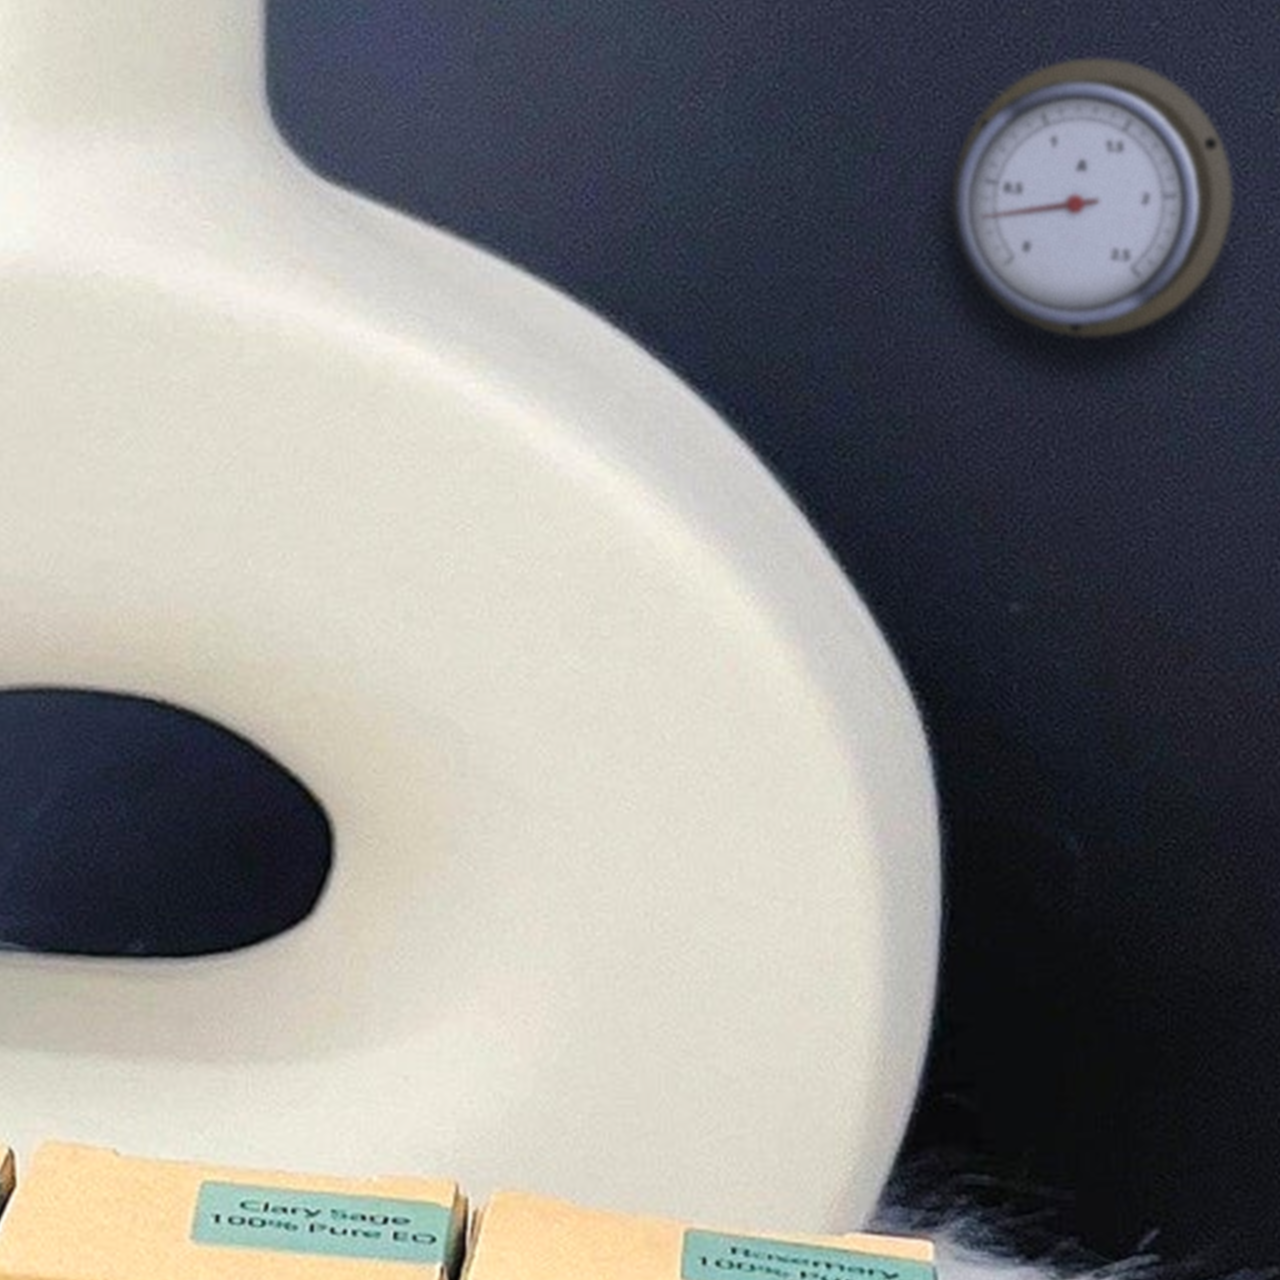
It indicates 0.3,A
